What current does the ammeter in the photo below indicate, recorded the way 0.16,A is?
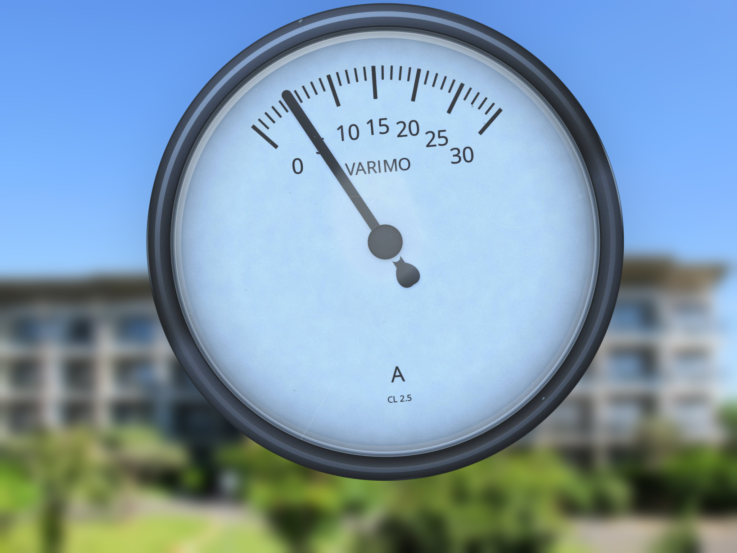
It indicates 5,A
